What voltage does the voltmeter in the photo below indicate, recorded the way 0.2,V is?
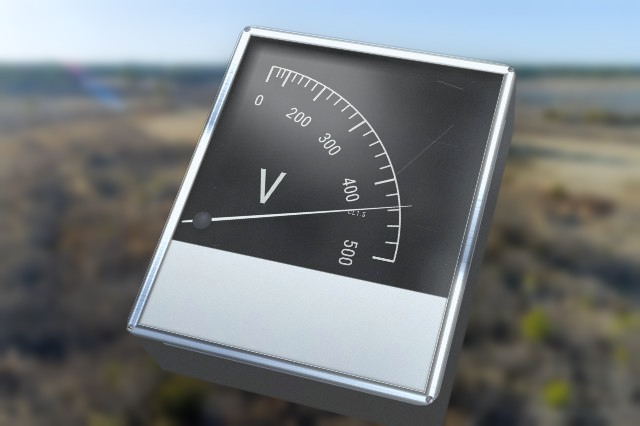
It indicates 440,V
